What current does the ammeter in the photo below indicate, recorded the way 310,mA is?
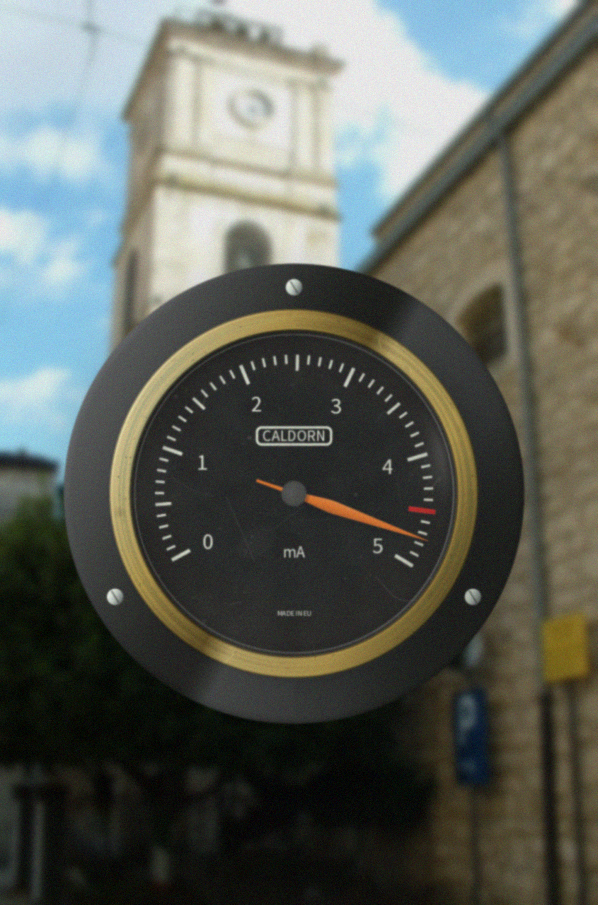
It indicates 4.75,mA
